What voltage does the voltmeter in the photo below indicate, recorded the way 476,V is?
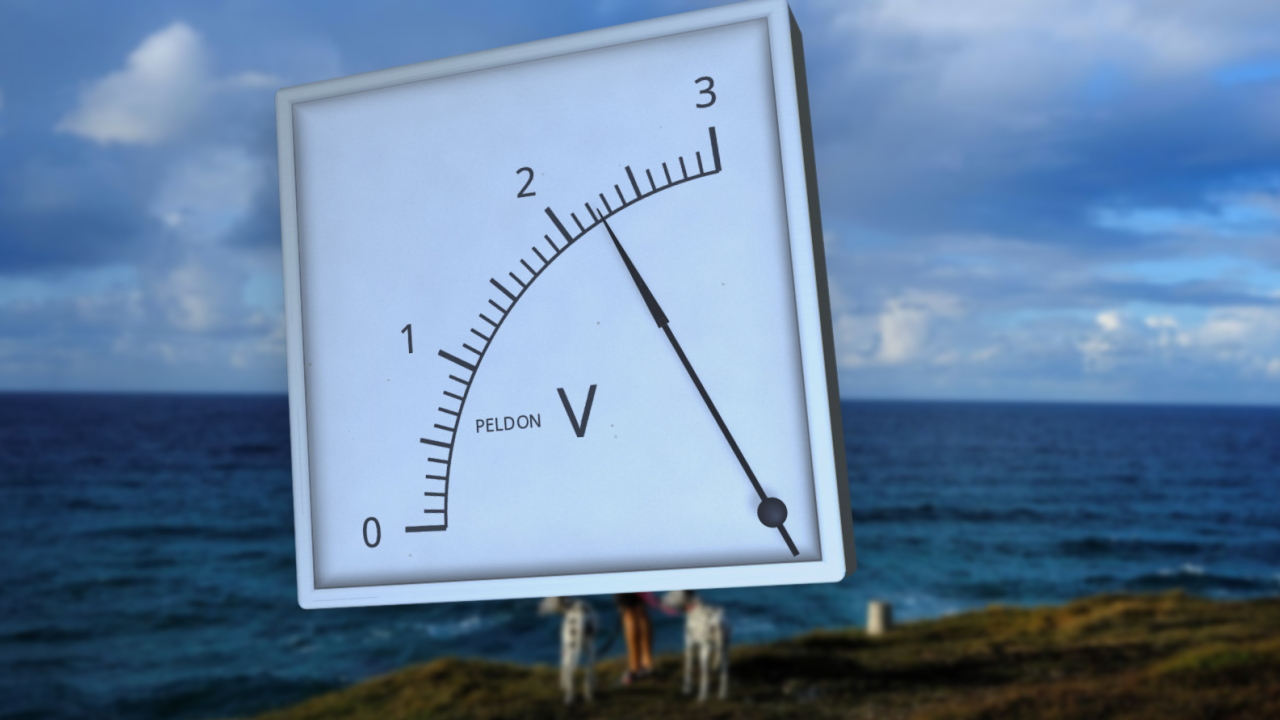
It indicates 2.25,V
